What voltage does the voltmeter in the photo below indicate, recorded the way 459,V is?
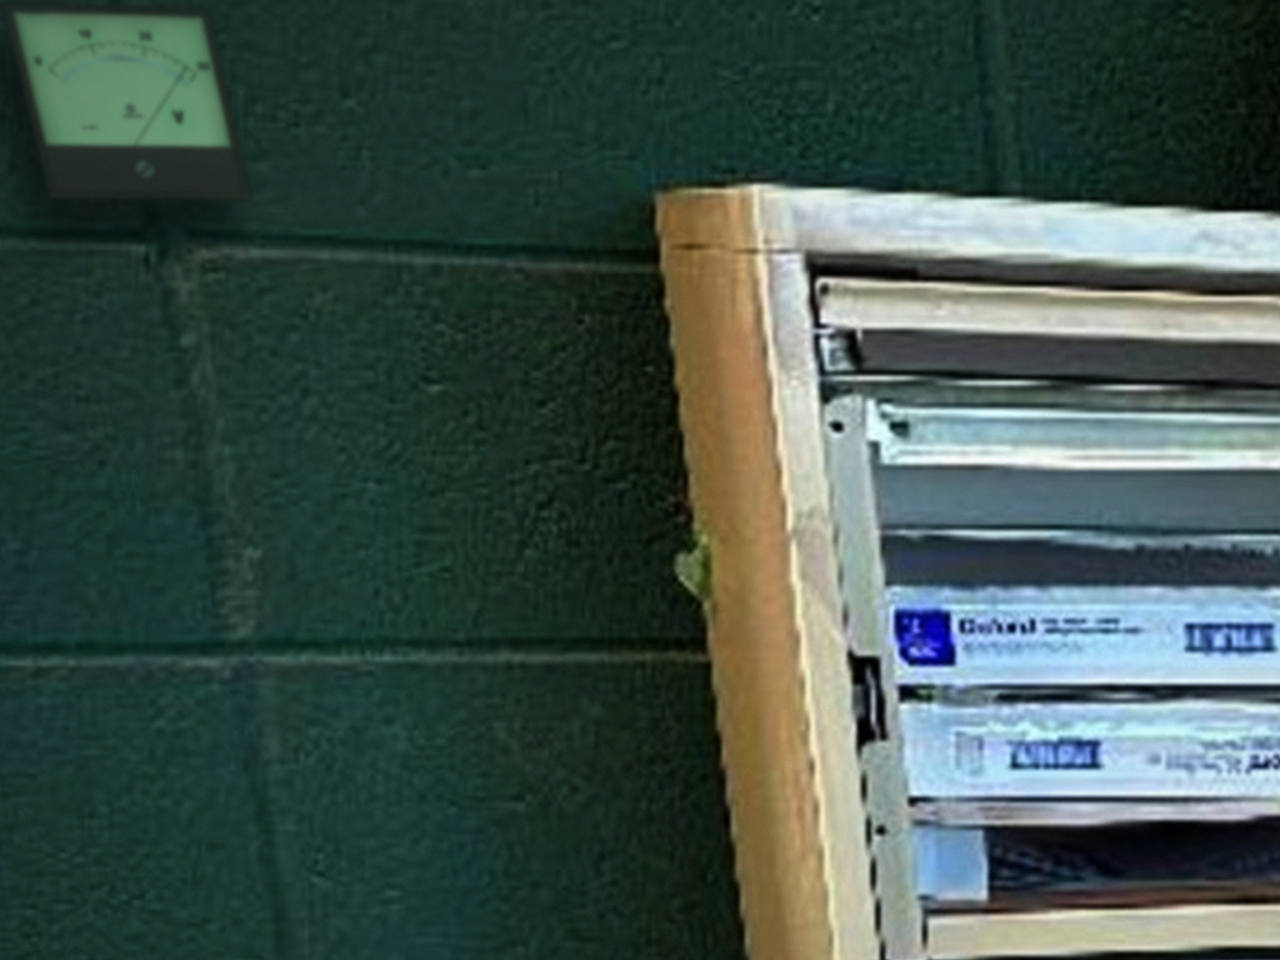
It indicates 28,V
